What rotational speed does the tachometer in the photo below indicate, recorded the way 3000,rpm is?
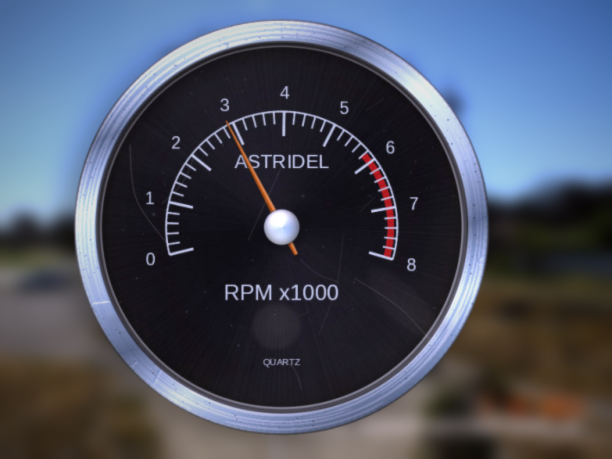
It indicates 2900,rpm
